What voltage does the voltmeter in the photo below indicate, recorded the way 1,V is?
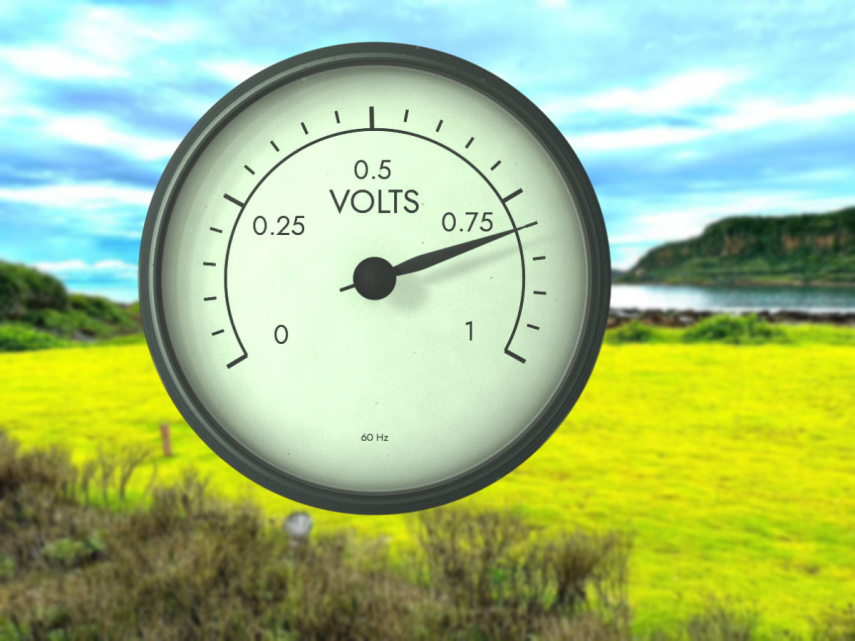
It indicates 0.8,V
